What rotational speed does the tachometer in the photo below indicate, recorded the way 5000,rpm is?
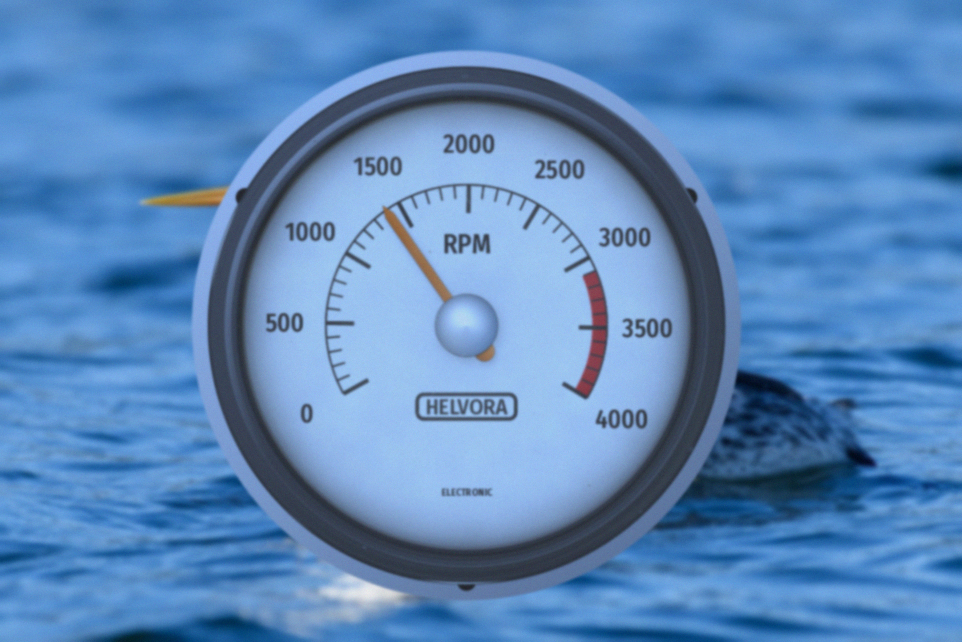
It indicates 1400,rpm
